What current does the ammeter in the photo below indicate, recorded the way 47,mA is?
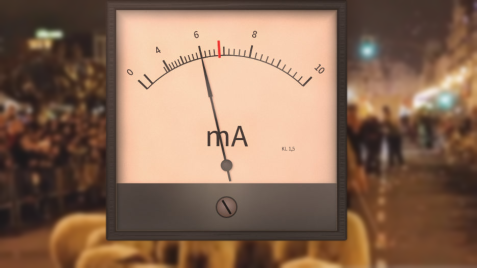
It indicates 6,mA
